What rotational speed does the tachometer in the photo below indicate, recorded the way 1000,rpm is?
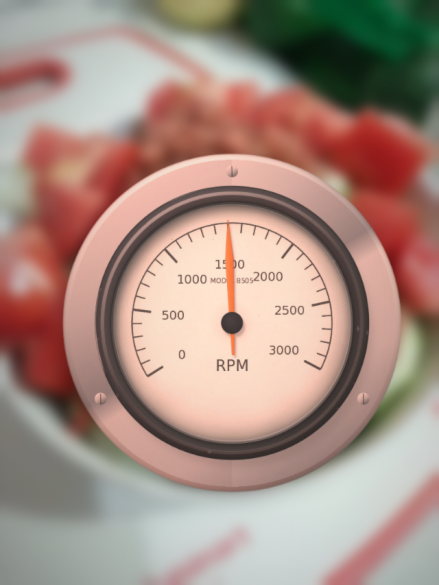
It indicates 1500,rpm
